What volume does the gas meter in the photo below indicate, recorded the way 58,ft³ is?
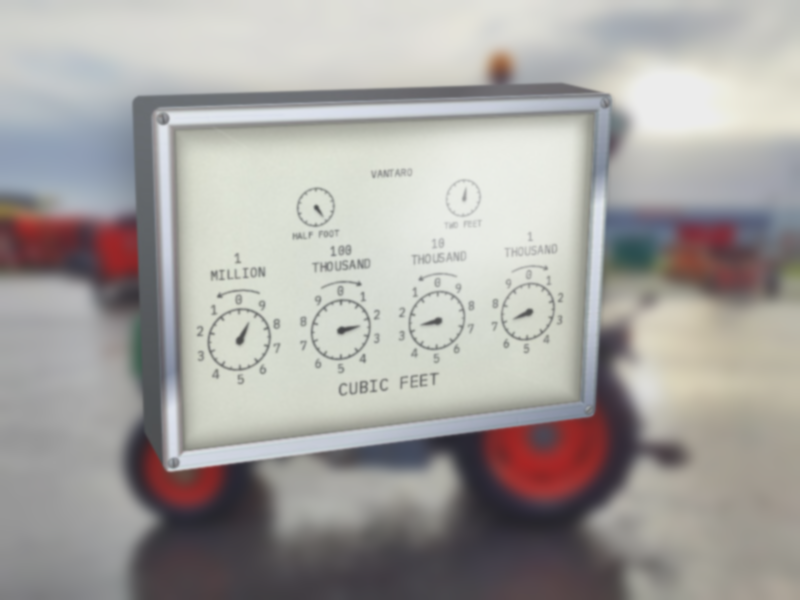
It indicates 922700,ft³
